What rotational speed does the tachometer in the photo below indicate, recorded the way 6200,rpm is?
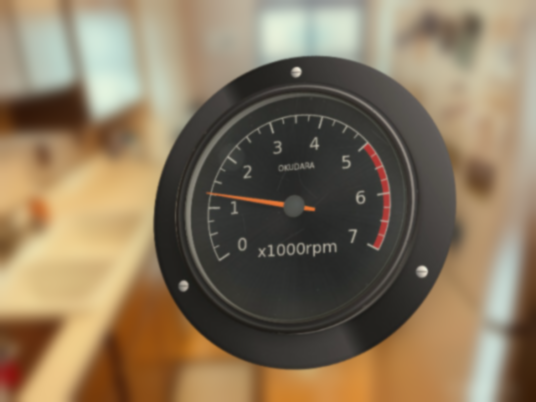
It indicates 1250,rpm
